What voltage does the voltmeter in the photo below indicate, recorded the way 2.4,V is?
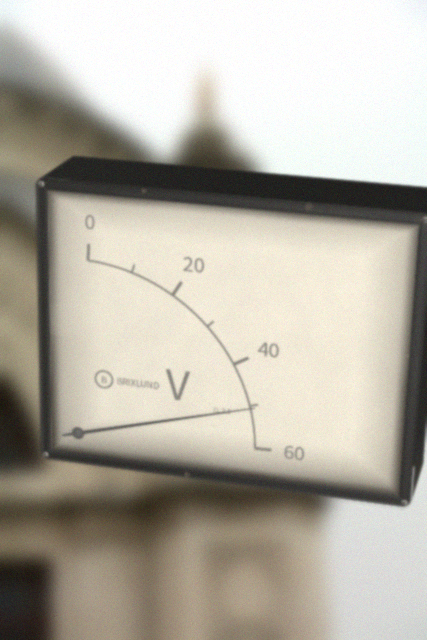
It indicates 50,V
